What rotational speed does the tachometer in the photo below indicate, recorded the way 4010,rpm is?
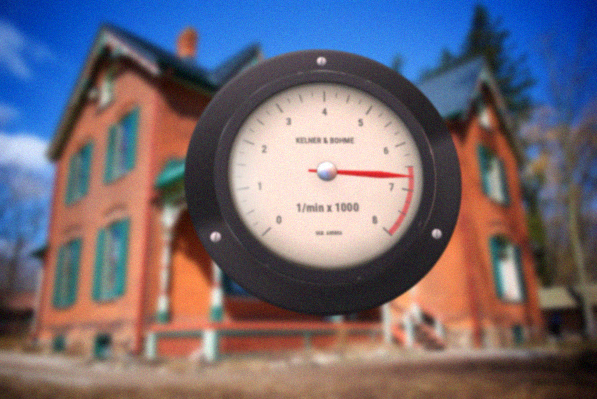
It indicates 6750,rpm
